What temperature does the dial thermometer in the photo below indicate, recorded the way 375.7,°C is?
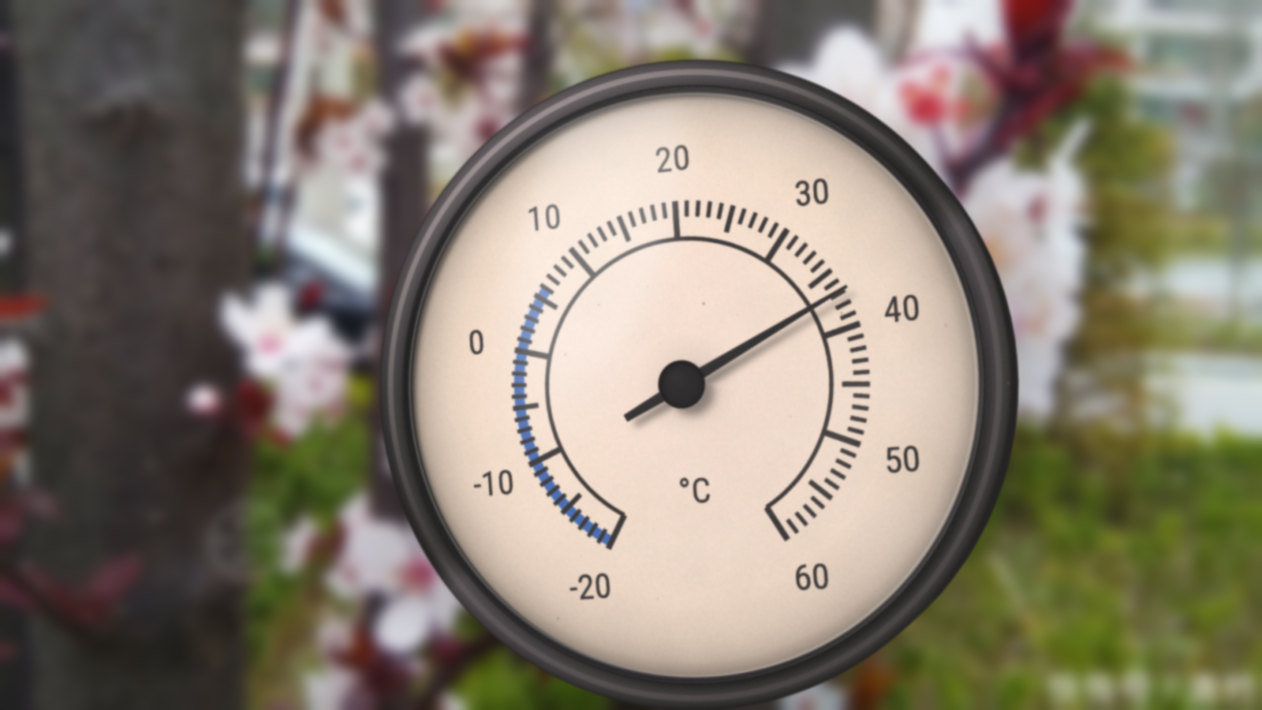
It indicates 37,°C
